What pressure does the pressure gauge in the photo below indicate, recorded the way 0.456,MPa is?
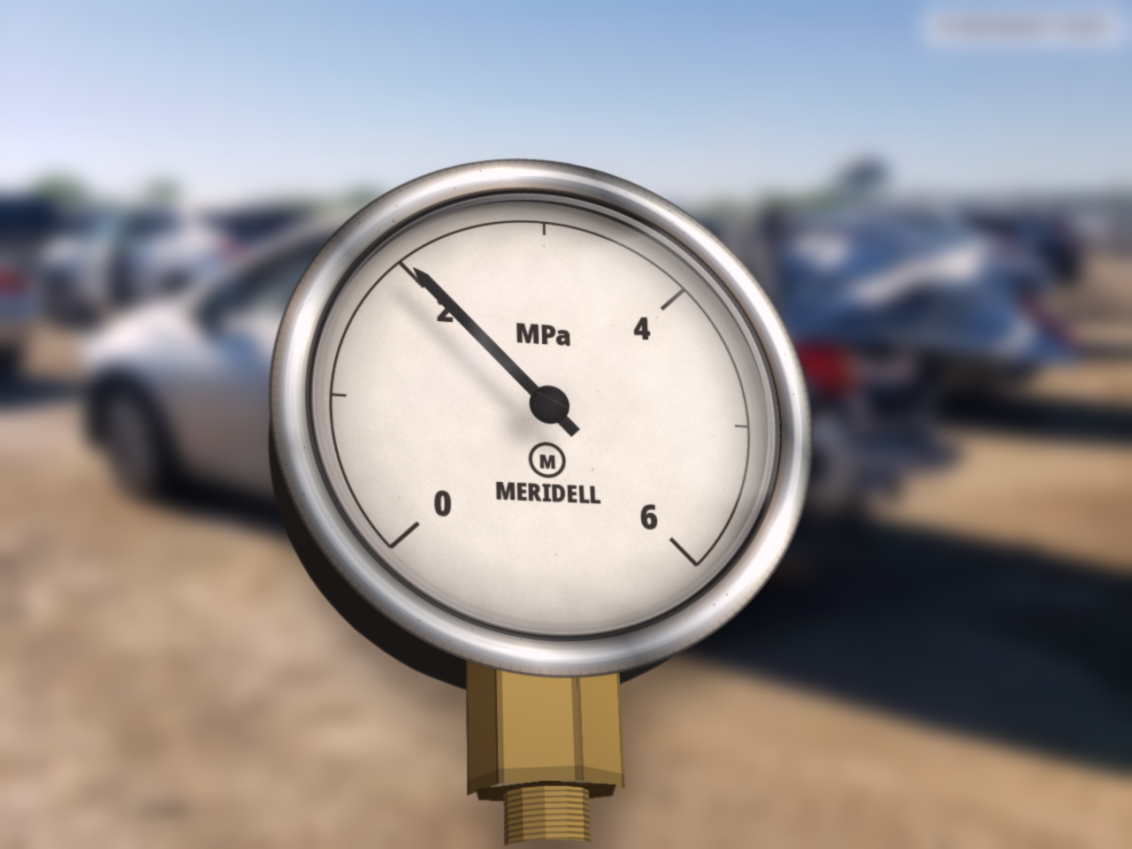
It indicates 2,MPa
